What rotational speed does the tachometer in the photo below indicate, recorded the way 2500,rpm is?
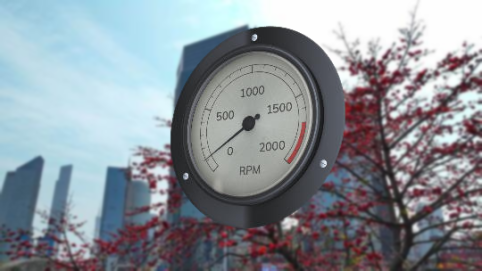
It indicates 100,rpm
